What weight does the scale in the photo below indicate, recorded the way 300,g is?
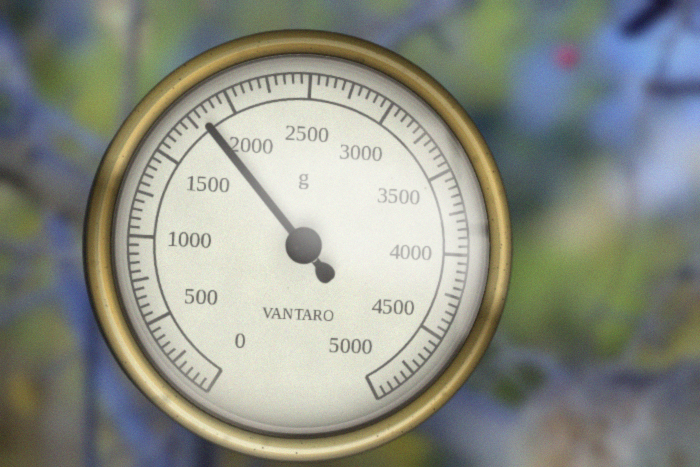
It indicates 1800,g
